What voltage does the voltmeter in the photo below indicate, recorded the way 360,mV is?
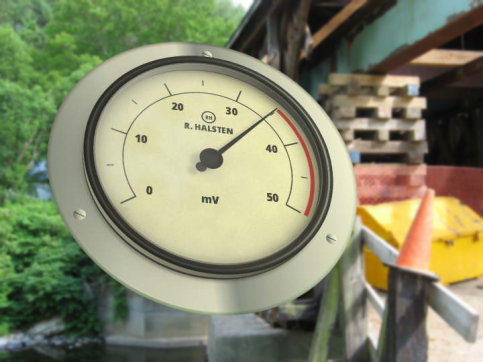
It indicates 35,mV
